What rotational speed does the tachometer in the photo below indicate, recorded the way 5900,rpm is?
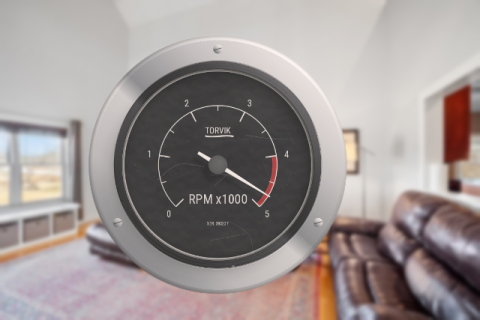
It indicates 4750,rpm
